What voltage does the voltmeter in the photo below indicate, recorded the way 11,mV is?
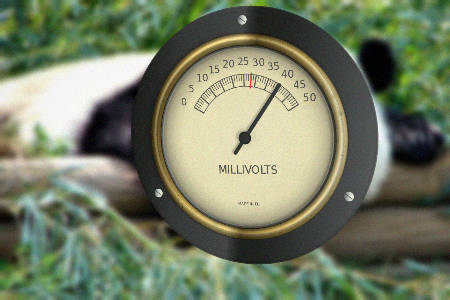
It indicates 40,mV
